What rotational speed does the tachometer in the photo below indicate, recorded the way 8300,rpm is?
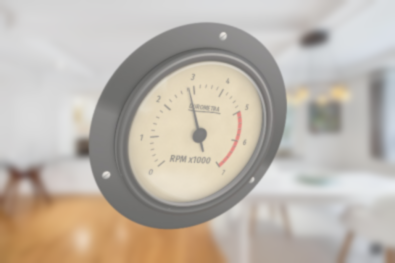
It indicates 2800,rpm
